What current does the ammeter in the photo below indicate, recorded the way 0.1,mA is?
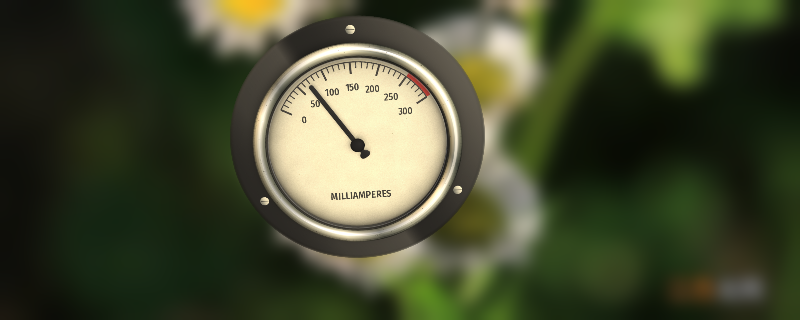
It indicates 70,mA
